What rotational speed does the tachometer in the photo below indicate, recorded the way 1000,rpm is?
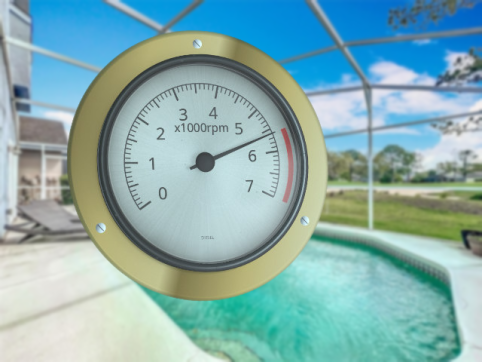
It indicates 5600,rpm
